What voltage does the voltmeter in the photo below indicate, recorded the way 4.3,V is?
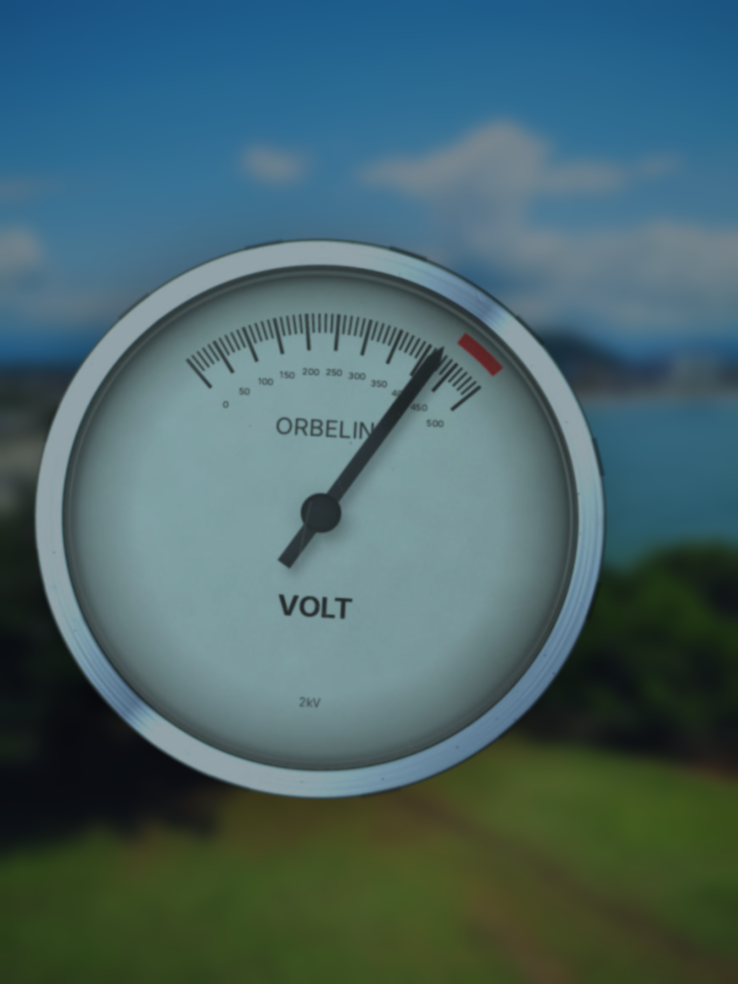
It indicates 420,V
